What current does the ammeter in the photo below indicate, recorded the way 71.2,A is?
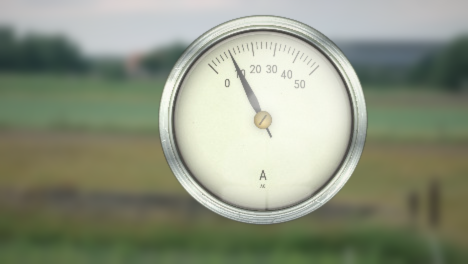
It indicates 10,A
